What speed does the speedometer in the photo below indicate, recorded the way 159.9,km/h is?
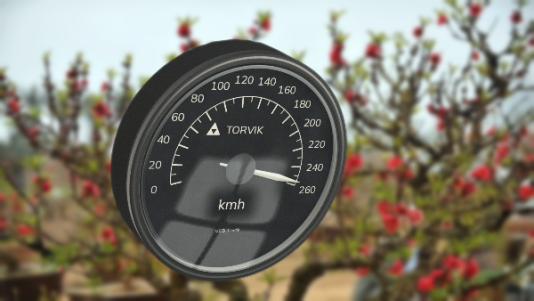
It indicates 255,km/h
